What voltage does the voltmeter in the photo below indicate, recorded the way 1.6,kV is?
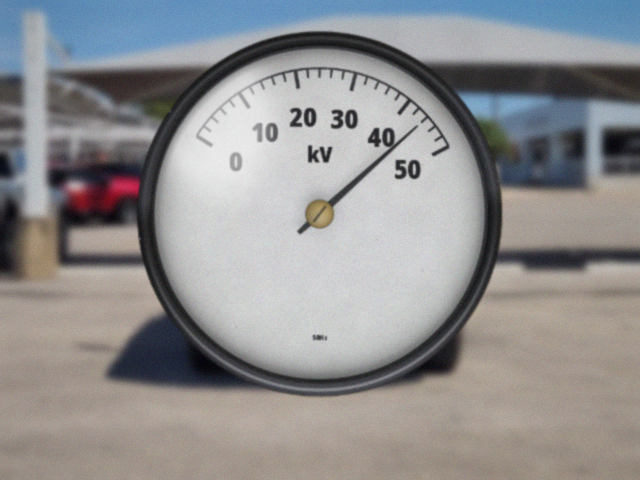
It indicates 44,kV
